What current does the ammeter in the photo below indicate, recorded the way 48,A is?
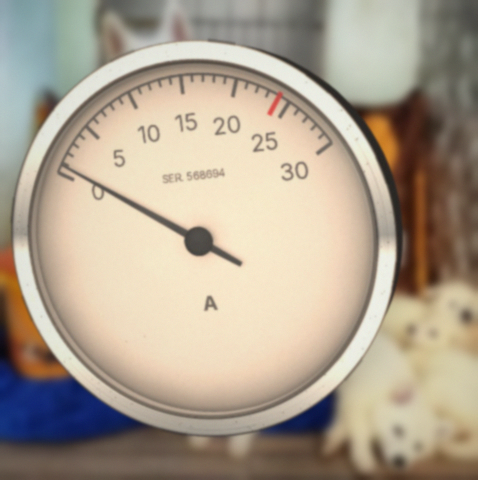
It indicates 1,A
